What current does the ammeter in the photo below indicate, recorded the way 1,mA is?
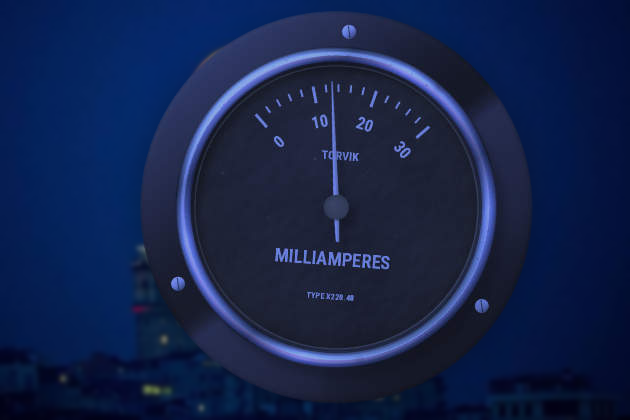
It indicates 13,mA
